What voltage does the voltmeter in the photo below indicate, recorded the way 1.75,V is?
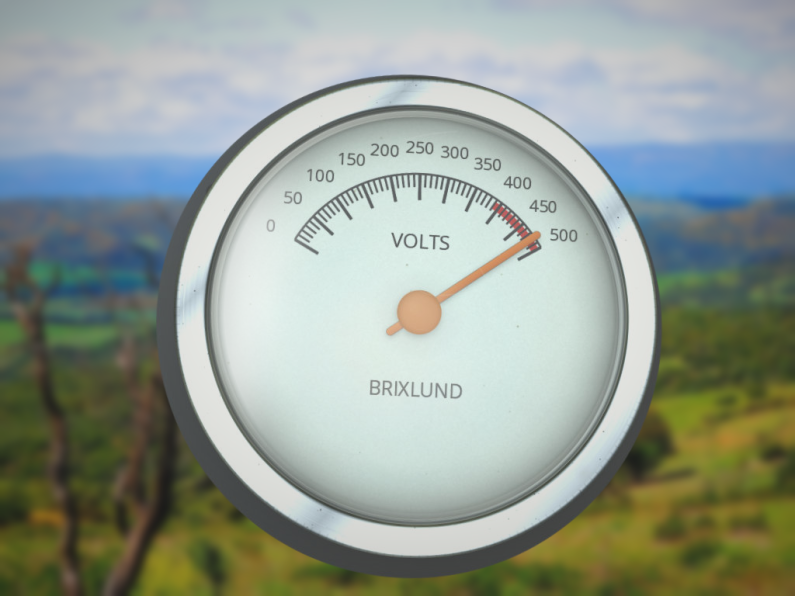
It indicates 480,V
